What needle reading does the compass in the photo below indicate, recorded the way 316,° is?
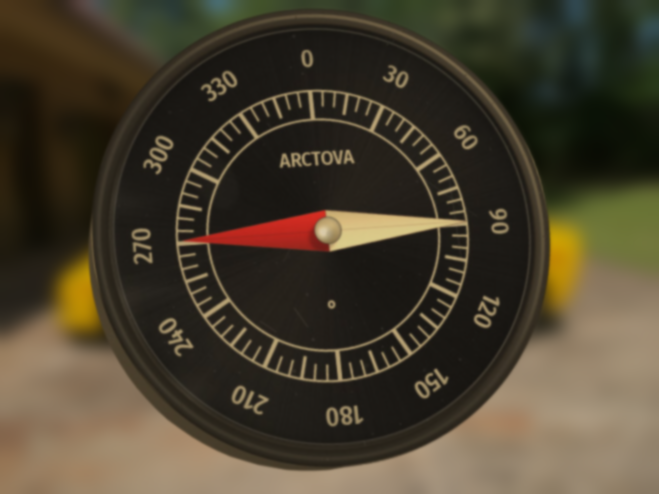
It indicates 270,°
